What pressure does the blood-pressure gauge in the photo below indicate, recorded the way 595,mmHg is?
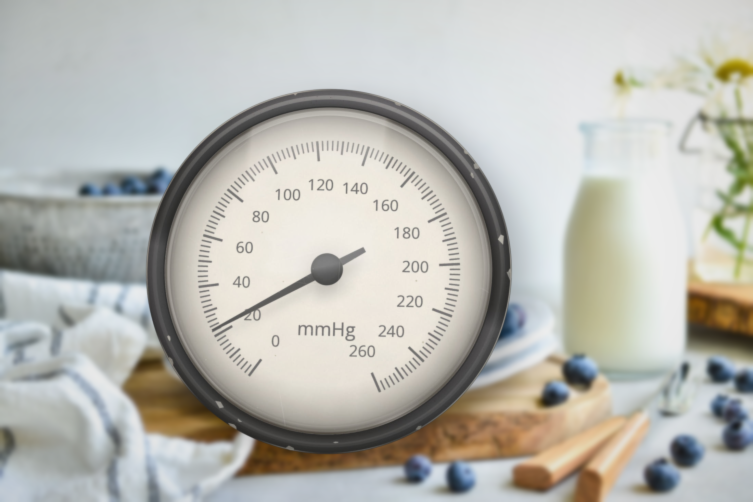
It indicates 22,mmHg
